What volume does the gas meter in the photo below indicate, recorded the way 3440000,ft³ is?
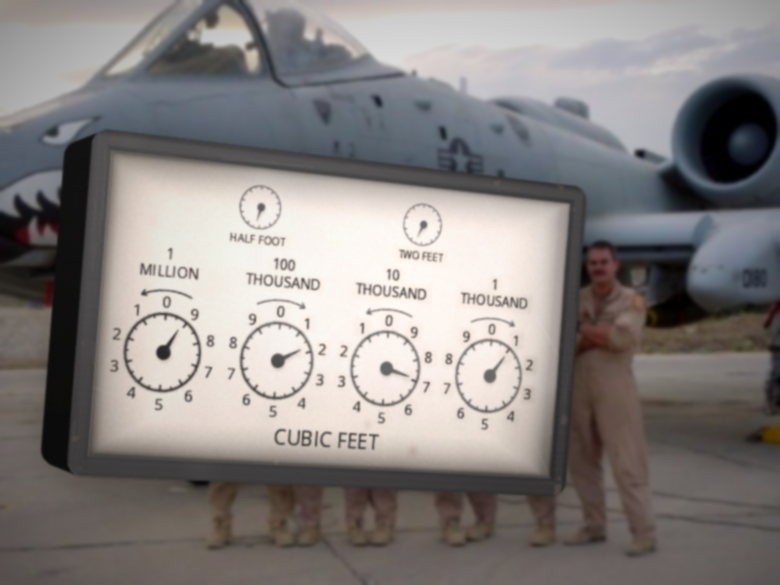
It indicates 917100,ft³
